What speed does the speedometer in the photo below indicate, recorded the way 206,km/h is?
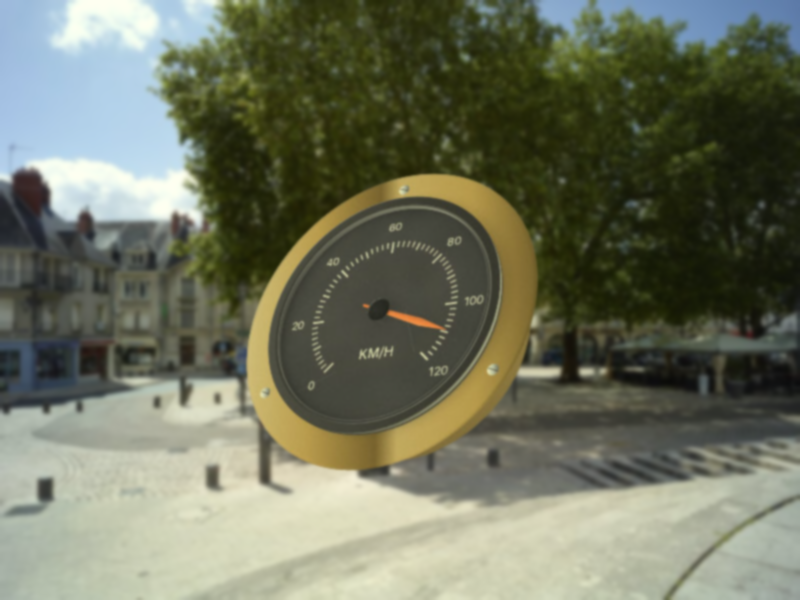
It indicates 110,km/h
